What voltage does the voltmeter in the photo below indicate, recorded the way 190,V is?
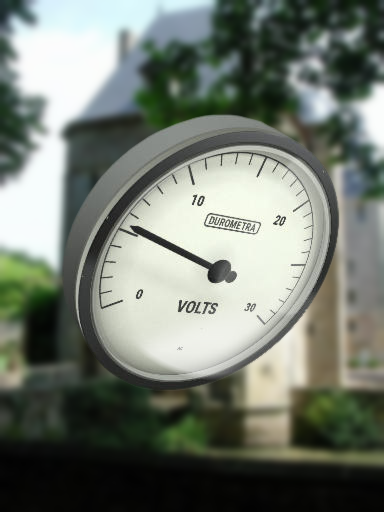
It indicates 5.5,V
